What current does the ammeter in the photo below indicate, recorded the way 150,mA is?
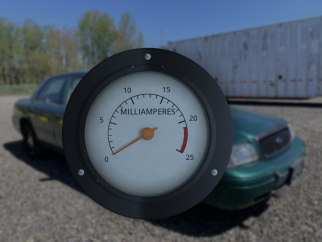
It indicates 0,mA
